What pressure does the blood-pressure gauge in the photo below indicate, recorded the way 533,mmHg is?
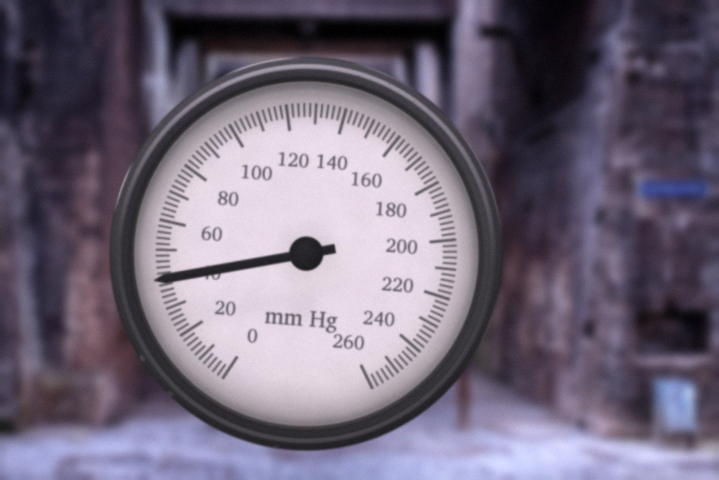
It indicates 40,mmHg
